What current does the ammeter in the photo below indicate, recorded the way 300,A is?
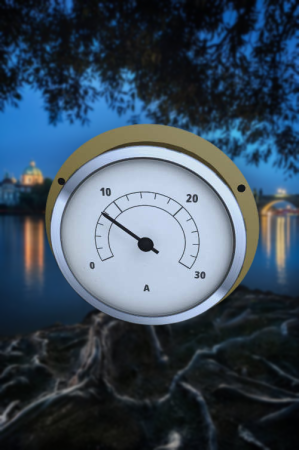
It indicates 8,A
